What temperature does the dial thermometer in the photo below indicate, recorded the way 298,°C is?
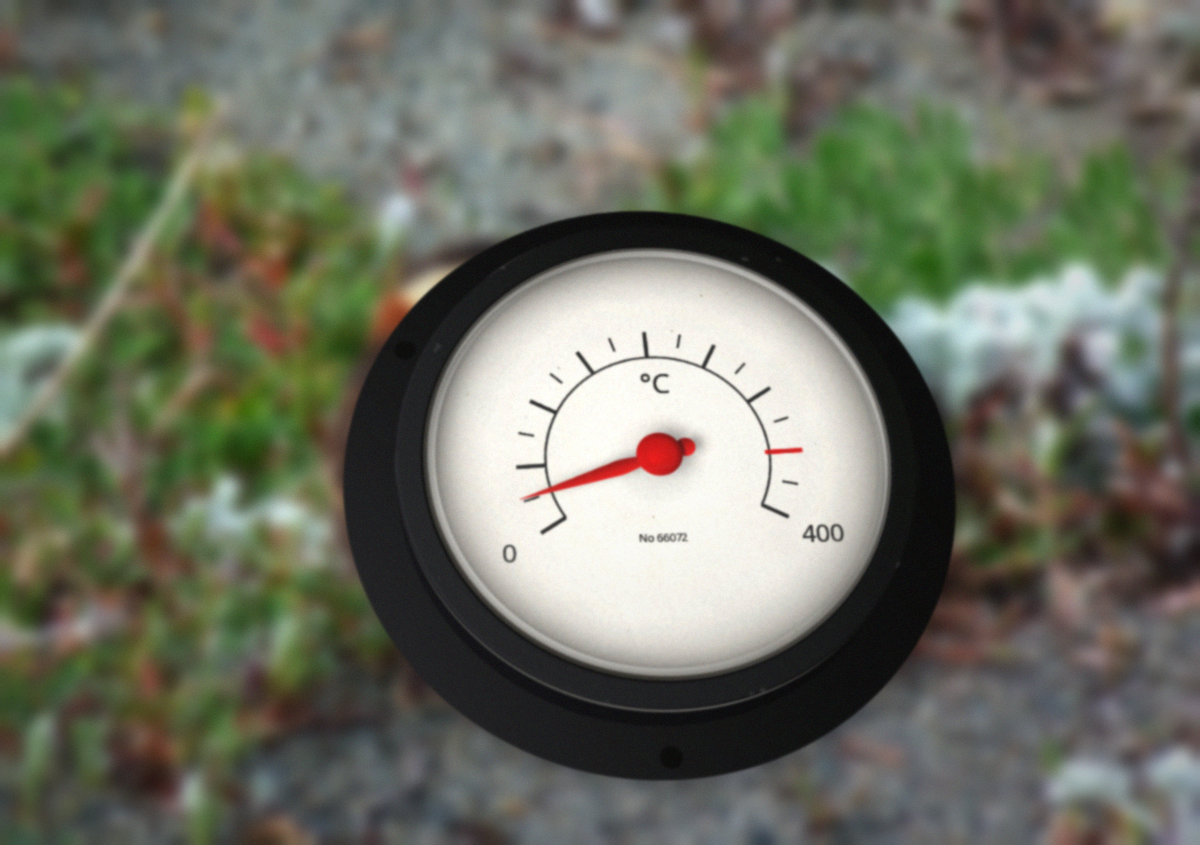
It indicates 25,°C
